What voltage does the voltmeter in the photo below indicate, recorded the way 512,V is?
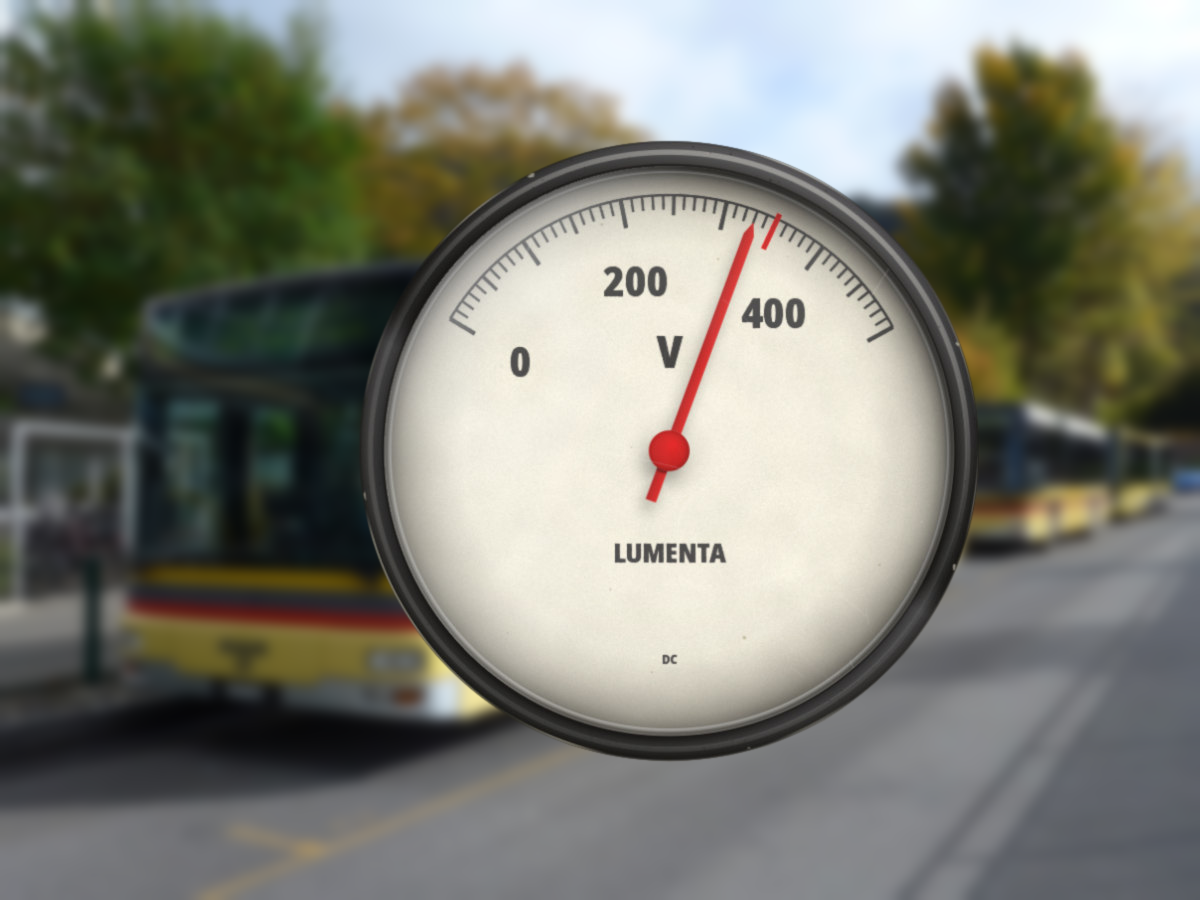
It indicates 330,V
